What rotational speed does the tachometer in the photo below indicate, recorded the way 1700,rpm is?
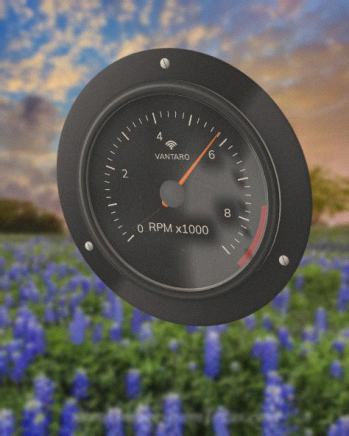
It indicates 5800,rpm
